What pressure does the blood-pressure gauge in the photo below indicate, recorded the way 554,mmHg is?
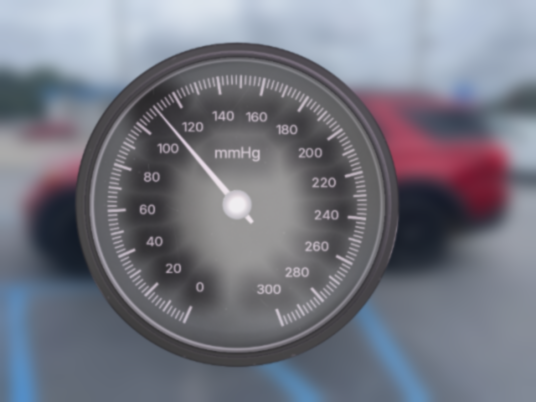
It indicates 110,mmHg
